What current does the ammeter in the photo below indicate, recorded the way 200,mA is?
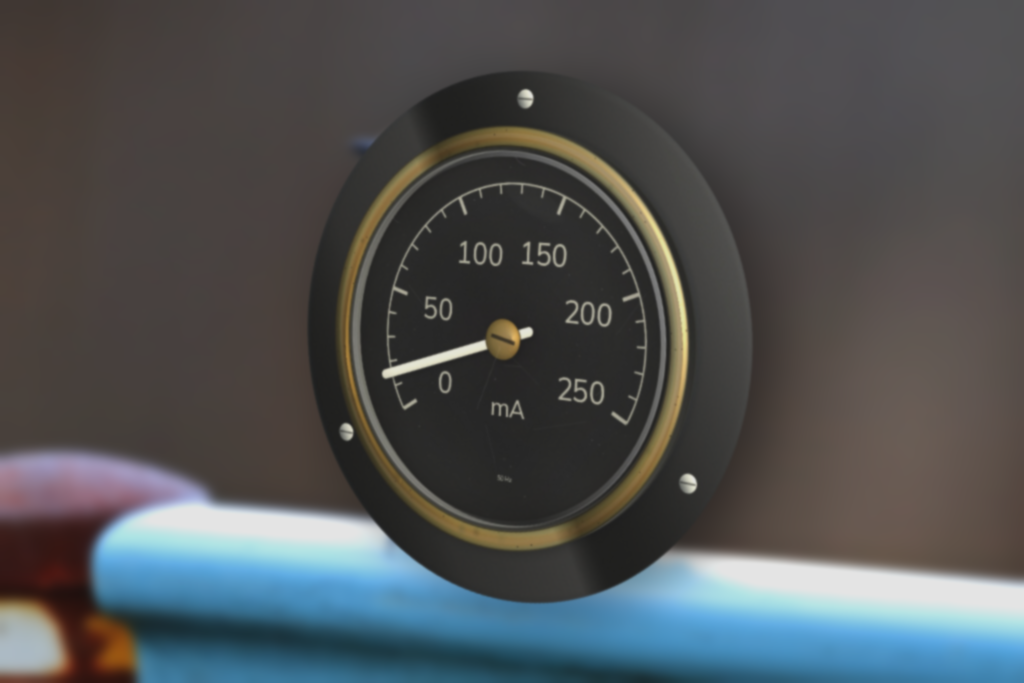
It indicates 15,mA
